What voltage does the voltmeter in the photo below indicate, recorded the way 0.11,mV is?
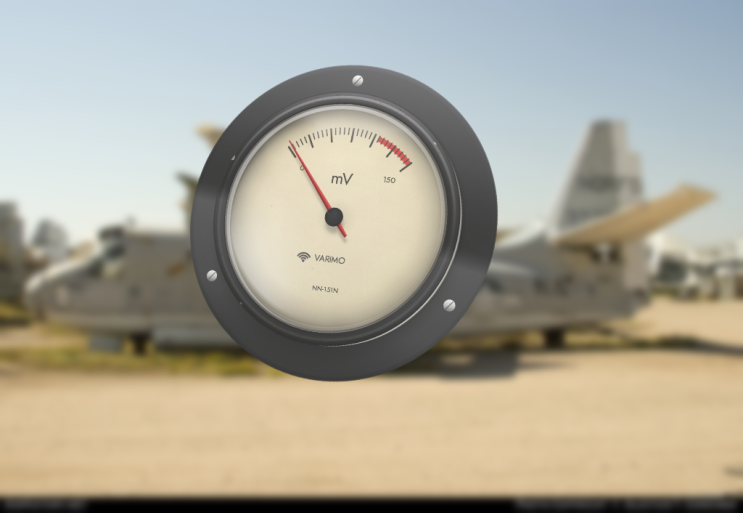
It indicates 5,mV
